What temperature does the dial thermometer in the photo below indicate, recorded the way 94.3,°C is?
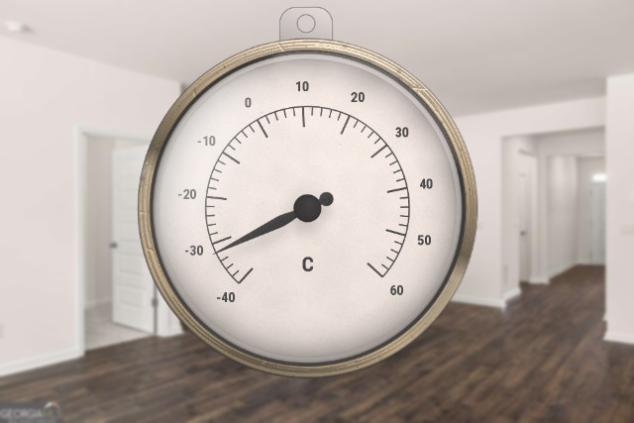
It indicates -32,°C
